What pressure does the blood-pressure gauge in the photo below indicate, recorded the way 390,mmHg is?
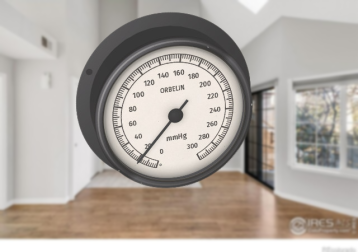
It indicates 20,mmHg
